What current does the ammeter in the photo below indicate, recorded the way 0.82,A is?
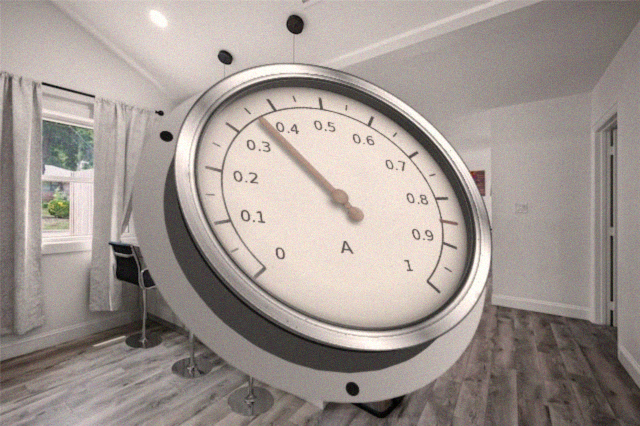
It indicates 0.35,A
